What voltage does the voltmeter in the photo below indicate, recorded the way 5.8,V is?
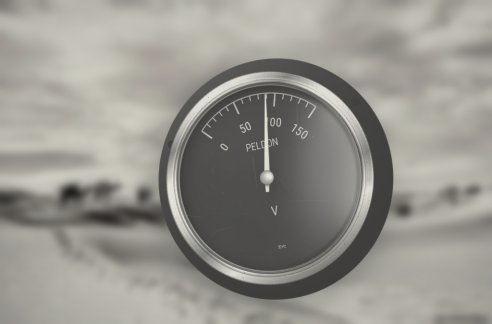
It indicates 90,V
